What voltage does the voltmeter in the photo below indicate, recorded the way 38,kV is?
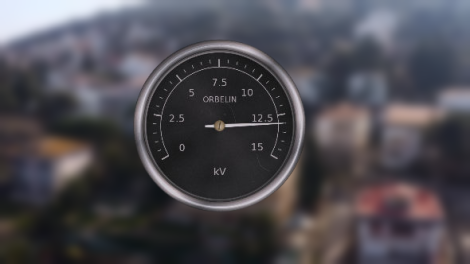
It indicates 13,kV
